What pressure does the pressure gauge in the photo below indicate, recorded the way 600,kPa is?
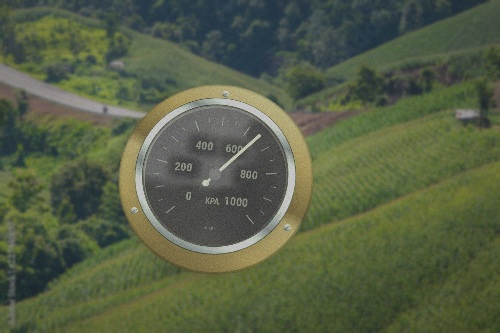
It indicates 650,kPa
